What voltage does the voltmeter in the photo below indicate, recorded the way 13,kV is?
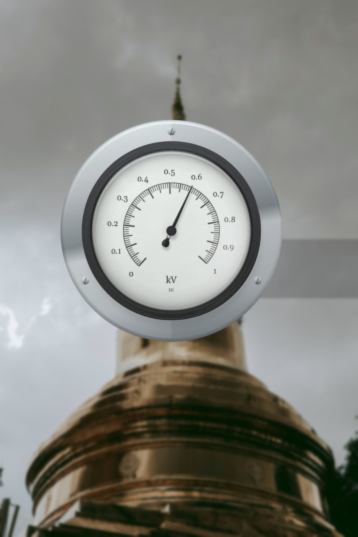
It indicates 0.6,kV
